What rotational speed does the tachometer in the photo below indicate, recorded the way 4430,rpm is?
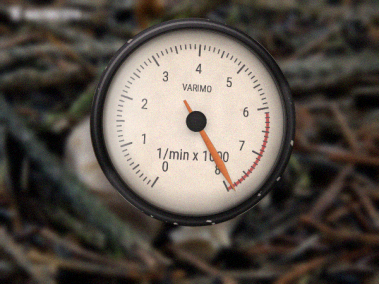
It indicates 7900,rpm
